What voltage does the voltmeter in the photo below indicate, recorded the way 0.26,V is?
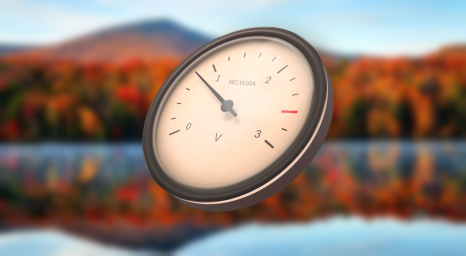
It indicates 0.8,V
